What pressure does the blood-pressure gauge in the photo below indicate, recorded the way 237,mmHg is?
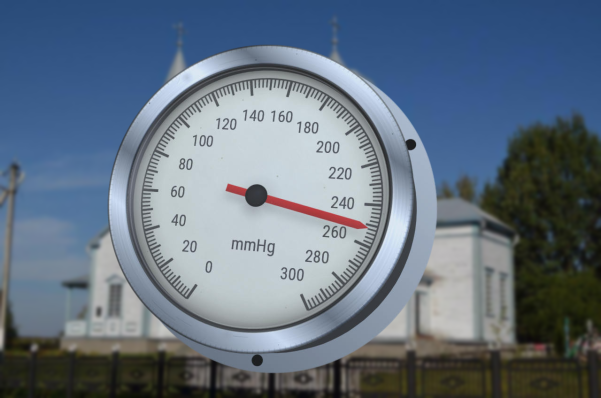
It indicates 252,mmHg
